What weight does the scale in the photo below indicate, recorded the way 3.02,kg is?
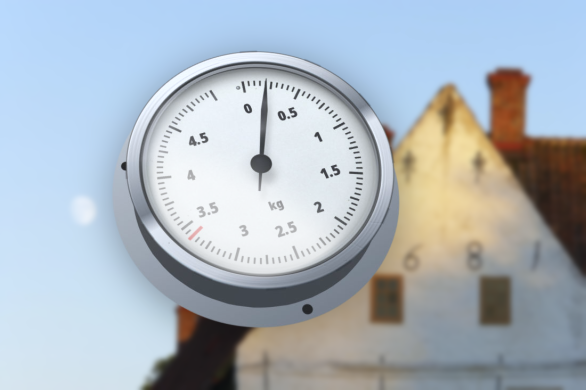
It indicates 0.2,kg
